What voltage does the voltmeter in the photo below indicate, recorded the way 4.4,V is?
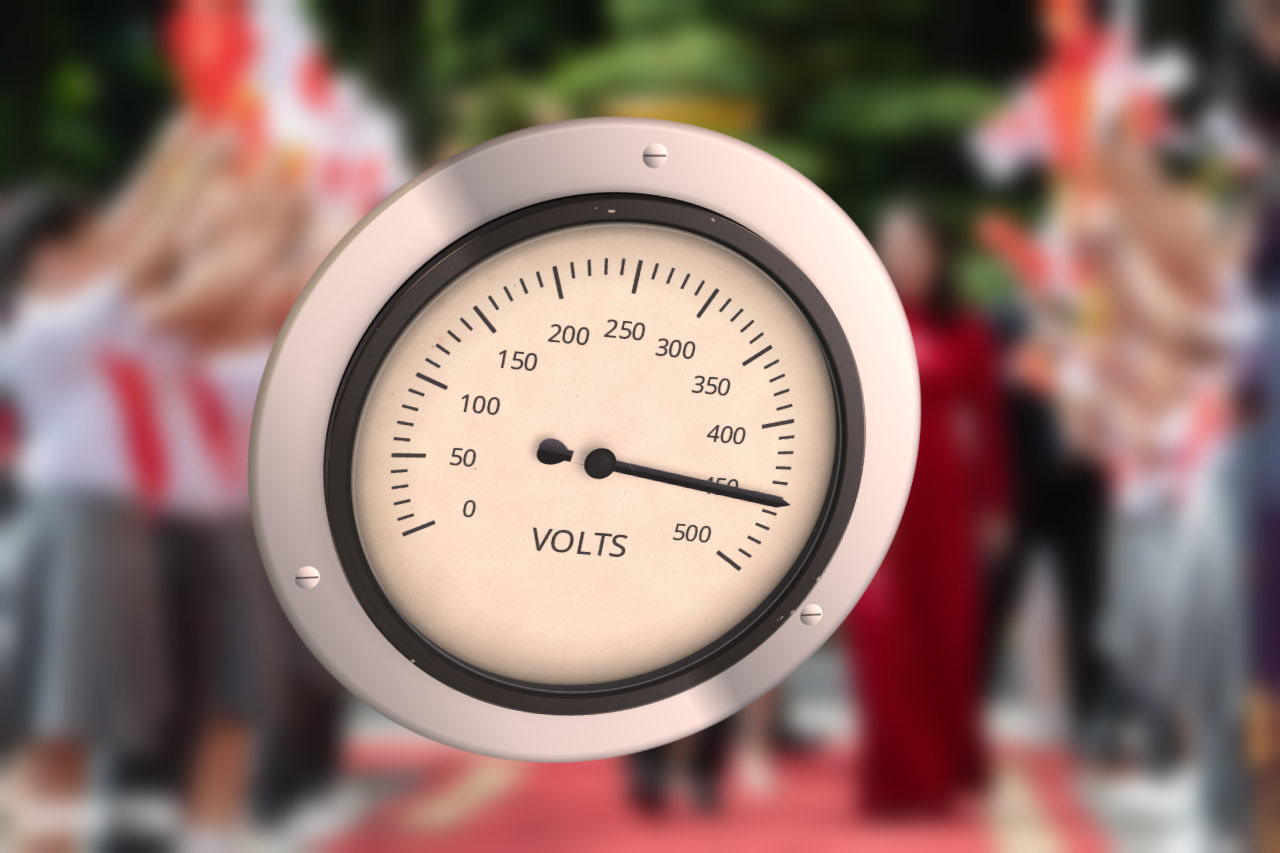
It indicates 450,V
